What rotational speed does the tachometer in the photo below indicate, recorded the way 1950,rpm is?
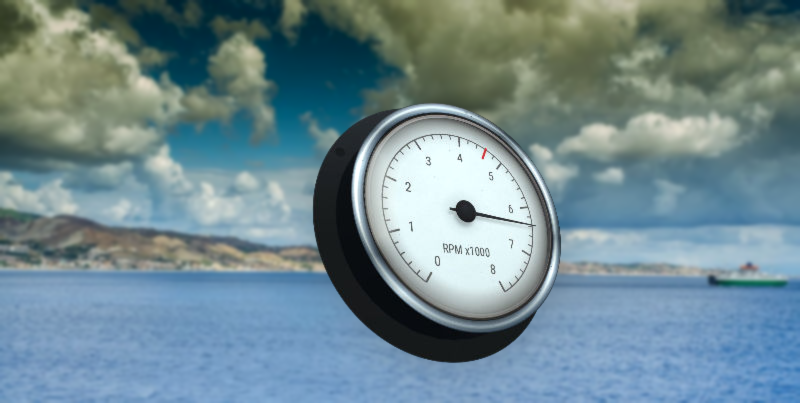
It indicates 6400,rpm
